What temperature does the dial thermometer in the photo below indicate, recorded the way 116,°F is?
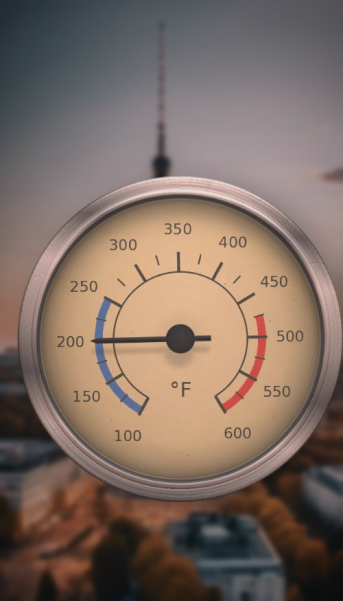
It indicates 200,°F
